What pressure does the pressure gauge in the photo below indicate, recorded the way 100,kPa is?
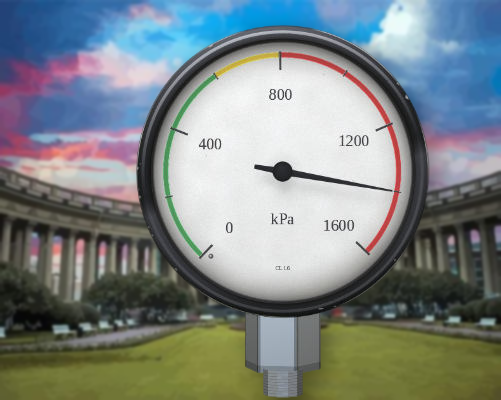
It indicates 1400,kPa
